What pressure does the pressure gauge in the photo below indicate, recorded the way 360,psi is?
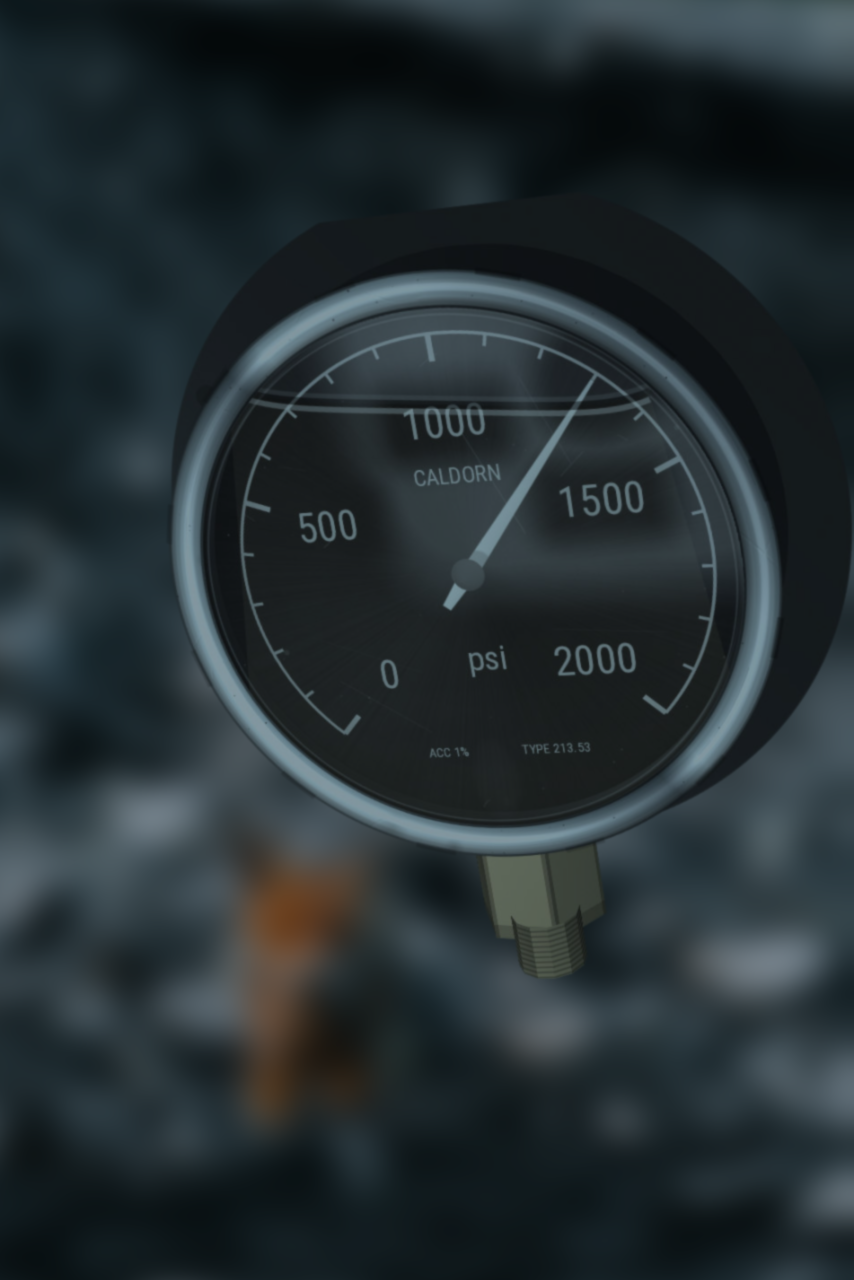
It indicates 1300,psi
